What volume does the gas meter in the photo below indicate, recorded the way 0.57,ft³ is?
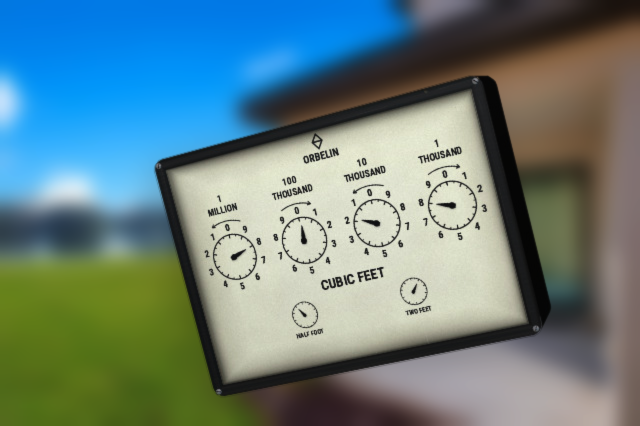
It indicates 801800,ft³
